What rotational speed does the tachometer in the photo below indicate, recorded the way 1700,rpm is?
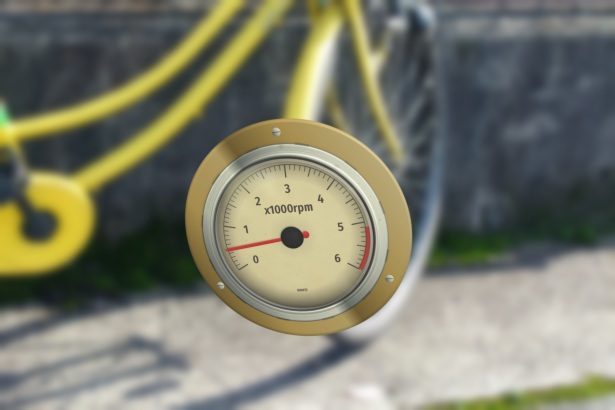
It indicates 500,rpm
